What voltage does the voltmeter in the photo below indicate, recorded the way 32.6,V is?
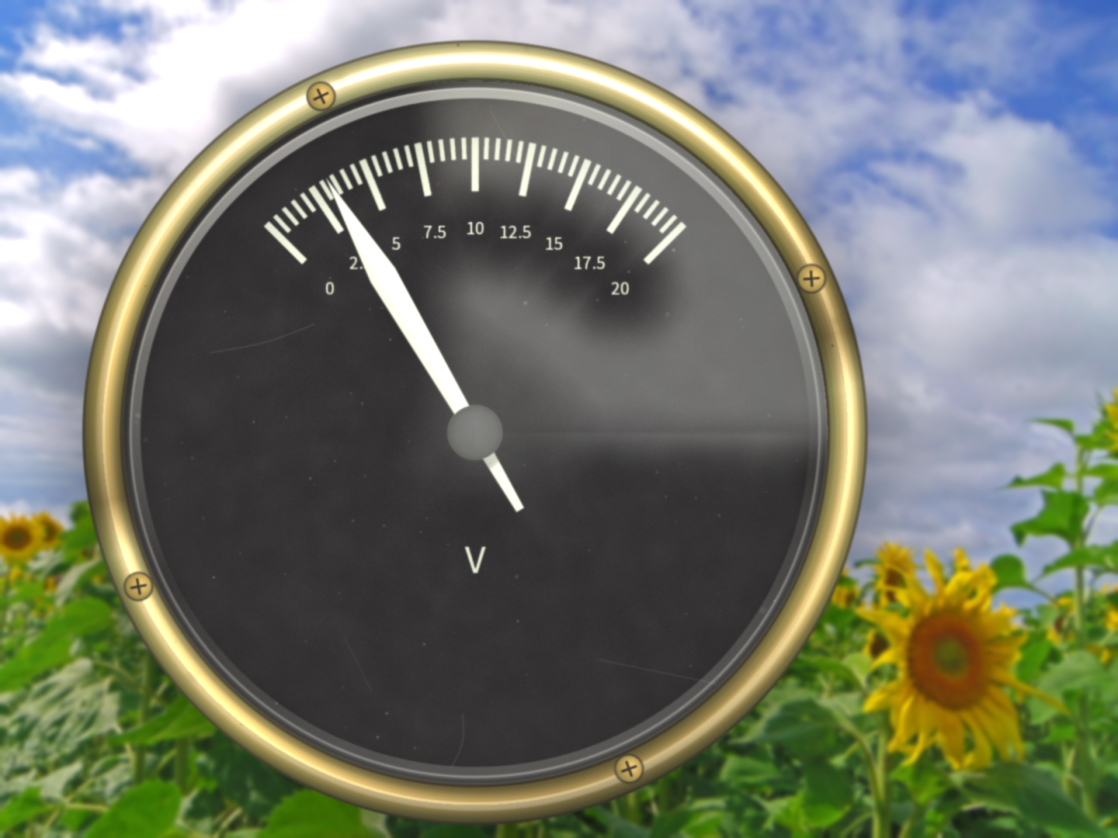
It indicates 3.25,V
